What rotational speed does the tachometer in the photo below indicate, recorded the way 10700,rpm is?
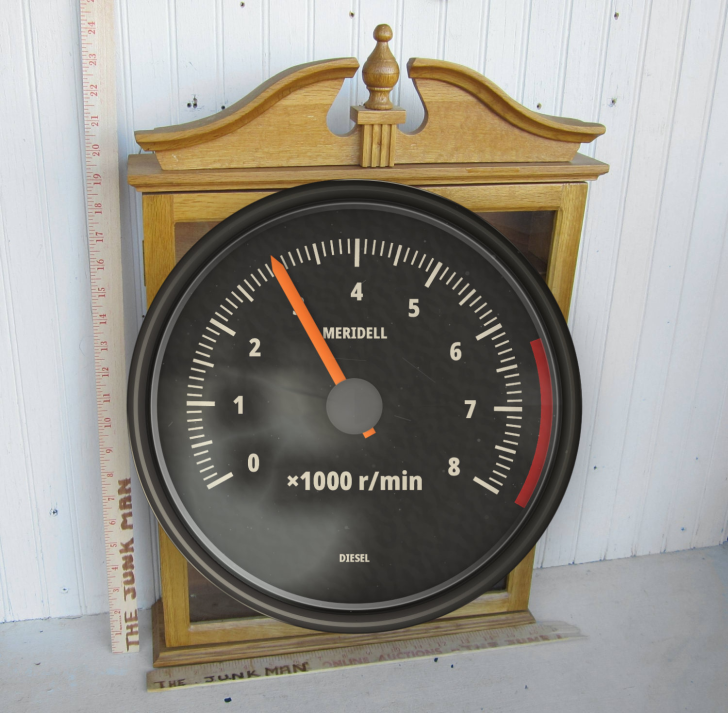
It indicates 3000,rpm
